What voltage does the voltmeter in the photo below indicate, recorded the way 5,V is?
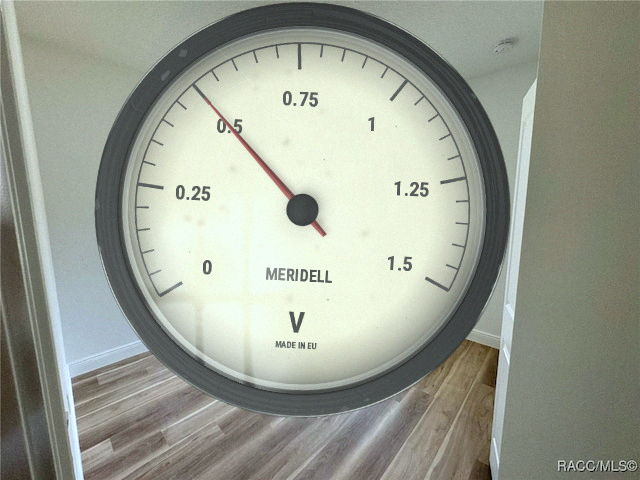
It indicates 0.5,V
